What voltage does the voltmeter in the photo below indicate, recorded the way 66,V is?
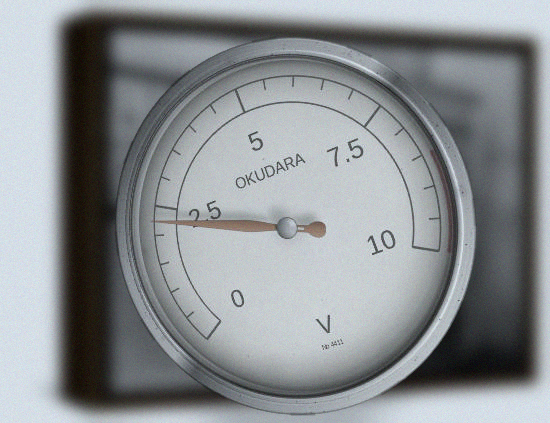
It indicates 2.25,V
